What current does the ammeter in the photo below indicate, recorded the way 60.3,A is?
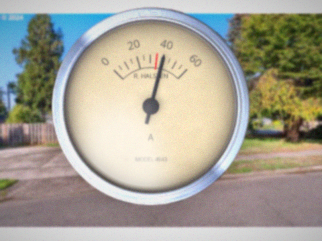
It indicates 40,A
